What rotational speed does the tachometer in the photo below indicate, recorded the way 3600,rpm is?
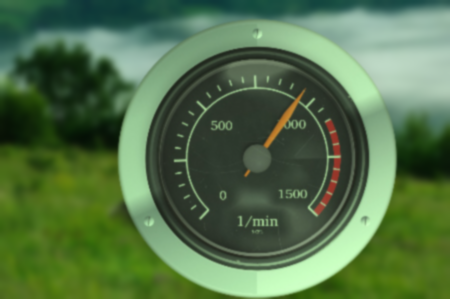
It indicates 950,rpm
